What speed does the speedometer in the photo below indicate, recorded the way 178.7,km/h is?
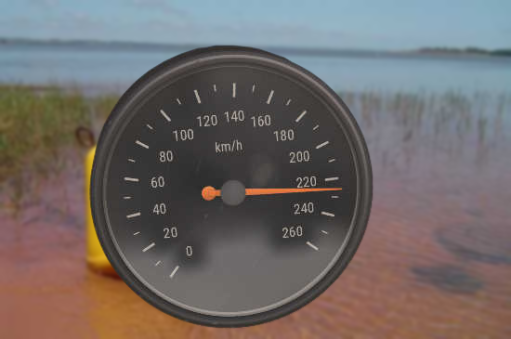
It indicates 225,km/h
